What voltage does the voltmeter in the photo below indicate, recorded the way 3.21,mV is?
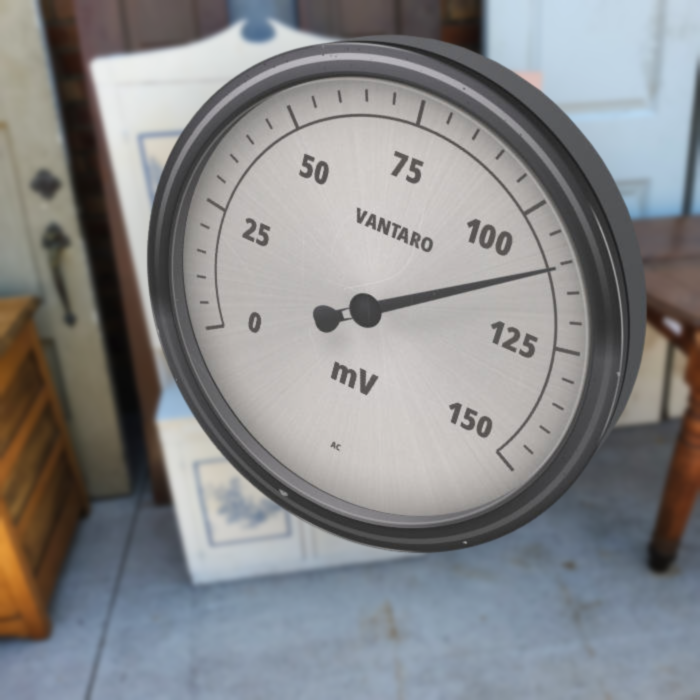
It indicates 110,mV
